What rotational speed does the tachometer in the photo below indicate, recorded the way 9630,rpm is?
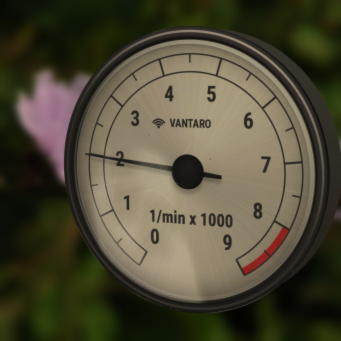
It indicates 2000,rpm
